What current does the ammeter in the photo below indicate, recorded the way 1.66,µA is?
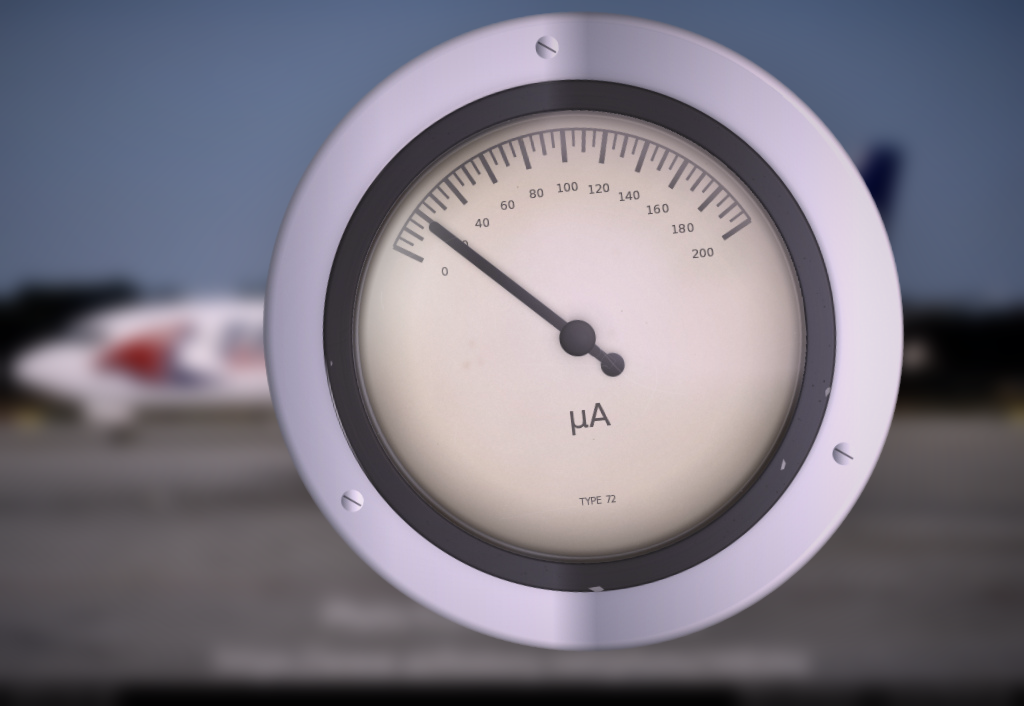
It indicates 20,µA
